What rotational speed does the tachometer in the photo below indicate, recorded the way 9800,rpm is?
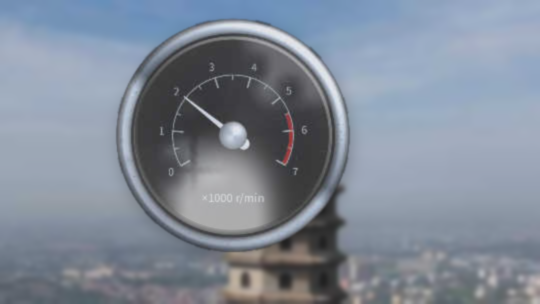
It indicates 2000,rpm
